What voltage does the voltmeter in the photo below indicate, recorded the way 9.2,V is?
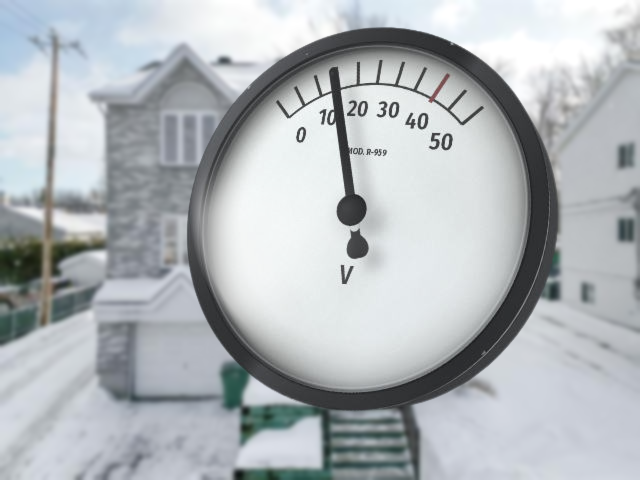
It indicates 15,V
